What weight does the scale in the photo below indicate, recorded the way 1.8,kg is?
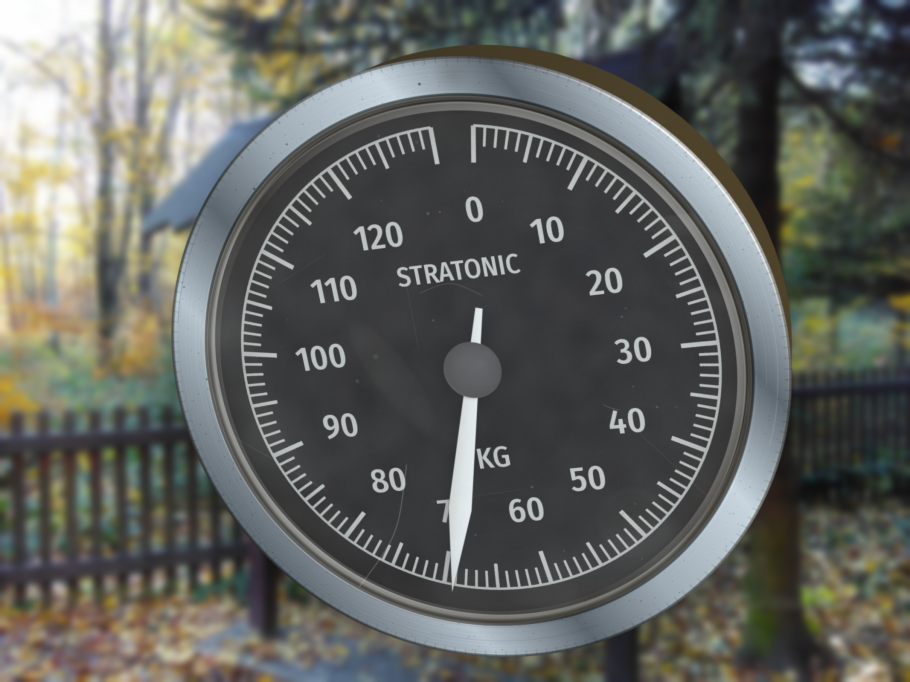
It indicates 69,kg
